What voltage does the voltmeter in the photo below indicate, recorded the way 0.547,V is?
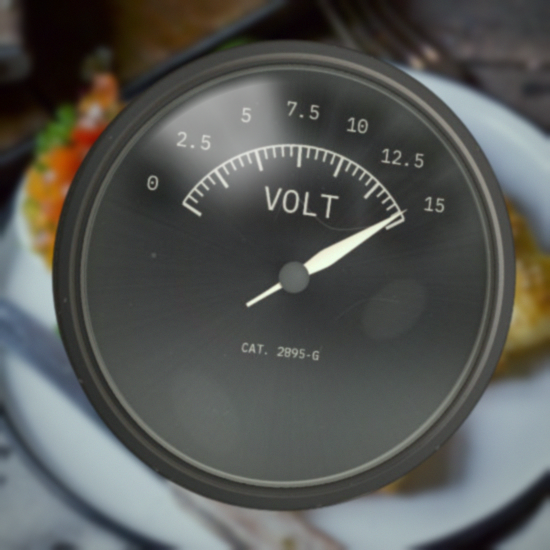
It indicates 14.5,V
